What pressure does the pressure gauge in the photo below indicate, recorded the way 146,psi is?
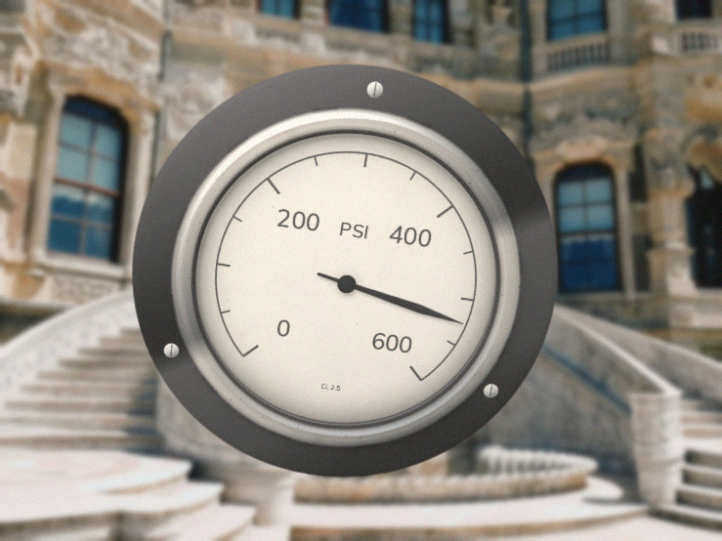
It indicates 525,psi
